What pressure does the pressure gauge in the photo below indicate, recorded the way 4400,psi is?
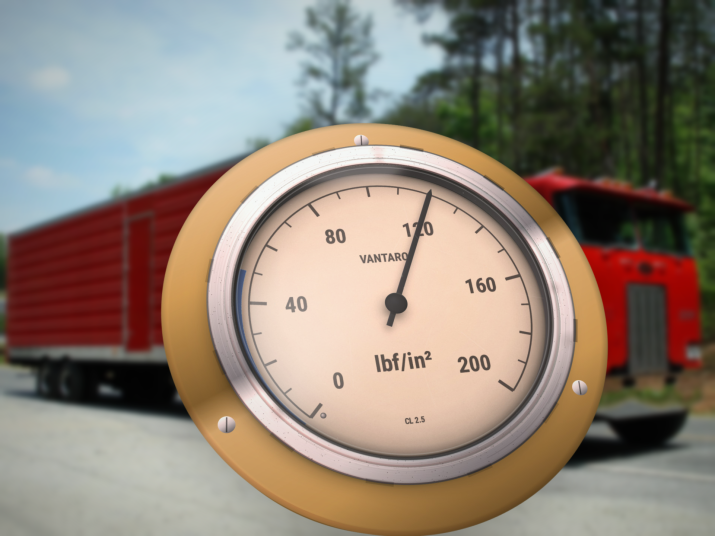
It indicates 120,psi
